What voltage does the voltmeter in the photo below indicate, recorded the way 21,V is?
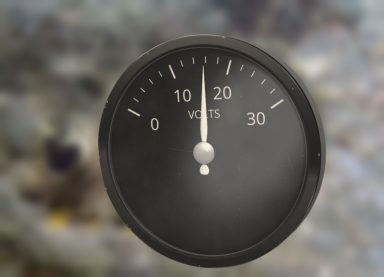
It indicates 16,V
